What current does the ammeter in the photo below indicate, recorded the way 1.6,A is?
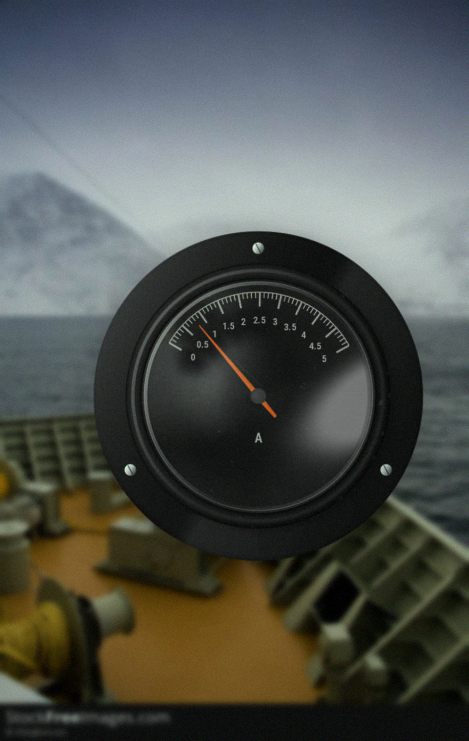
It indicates 0.8,A
